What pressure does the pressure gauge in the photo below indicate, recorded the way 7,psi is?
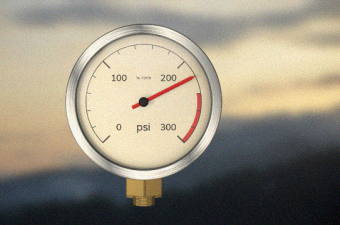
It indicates 220,psi
